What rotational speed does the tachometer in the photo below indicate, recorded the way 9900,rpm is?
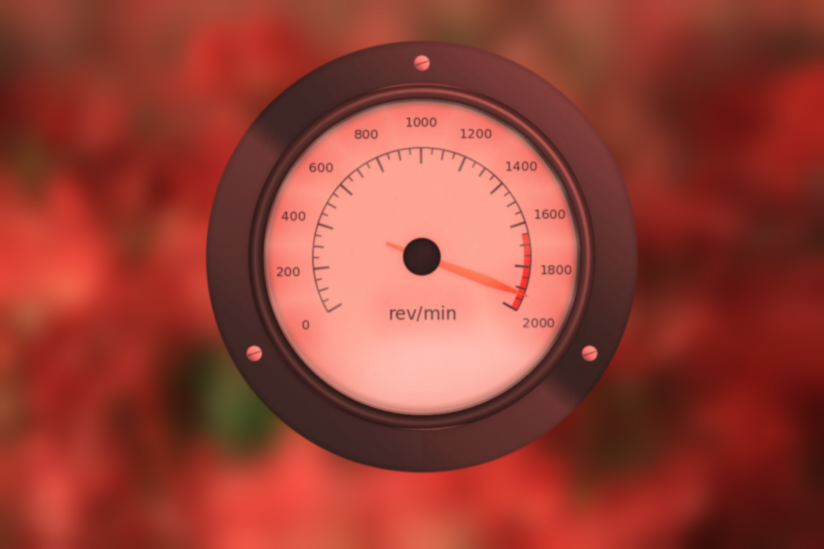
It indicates 1925,rpm
